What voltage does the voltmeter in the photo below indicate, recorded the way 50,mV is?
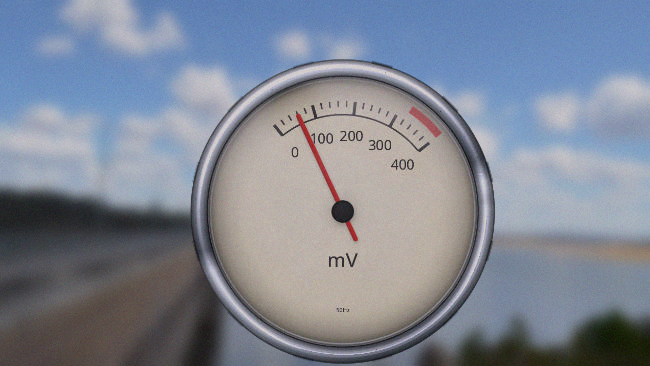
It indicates 60,mV
